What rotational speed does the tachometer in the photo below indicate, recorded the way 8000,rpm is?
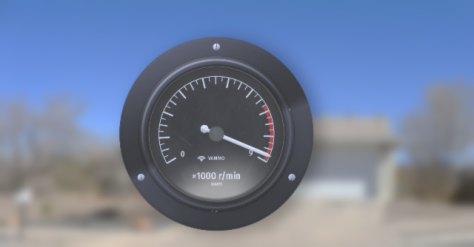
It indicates 8750,rpm
